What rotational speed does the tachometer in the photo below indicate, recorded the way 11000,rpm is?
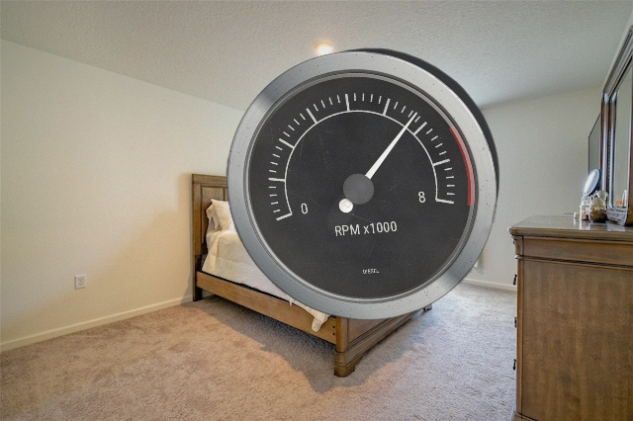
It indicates 5700,rpm
